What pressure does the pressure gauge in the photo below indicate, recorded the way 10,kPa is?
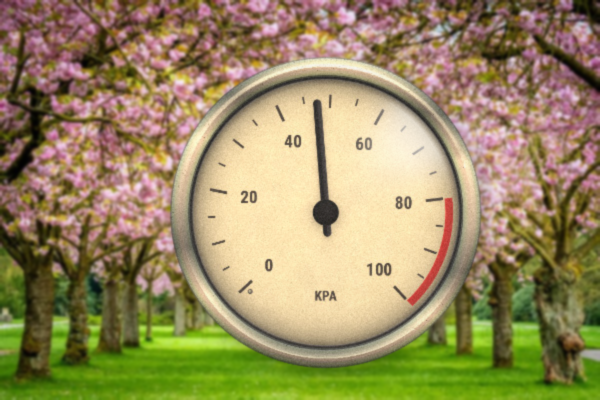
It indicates 47.5,kPa
